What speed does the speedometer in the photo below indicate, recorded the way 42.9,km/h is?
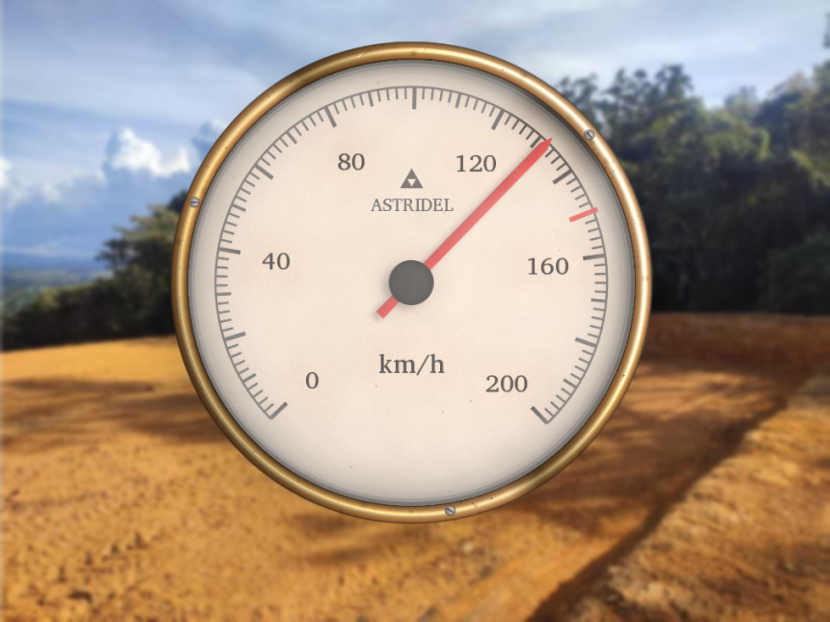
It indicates 132,km/h
